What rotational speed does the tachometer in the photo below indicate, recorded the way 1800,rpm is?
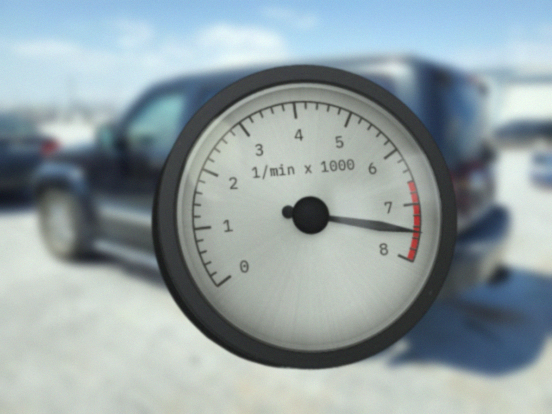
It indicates 7500,rpm
